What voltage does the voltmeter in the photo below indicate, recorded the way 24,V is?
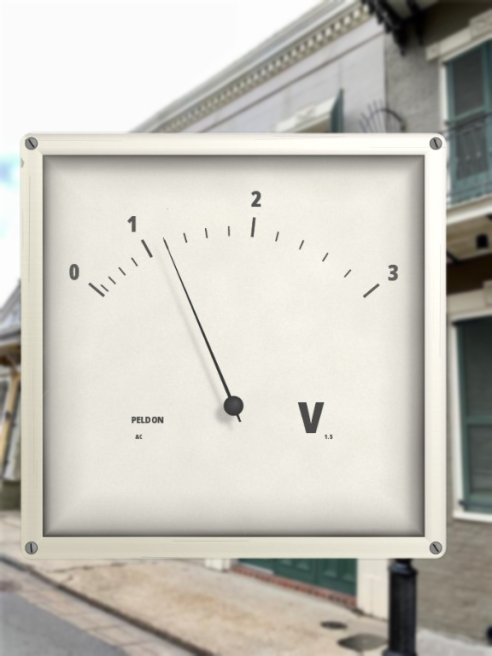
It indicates 1.2,V
